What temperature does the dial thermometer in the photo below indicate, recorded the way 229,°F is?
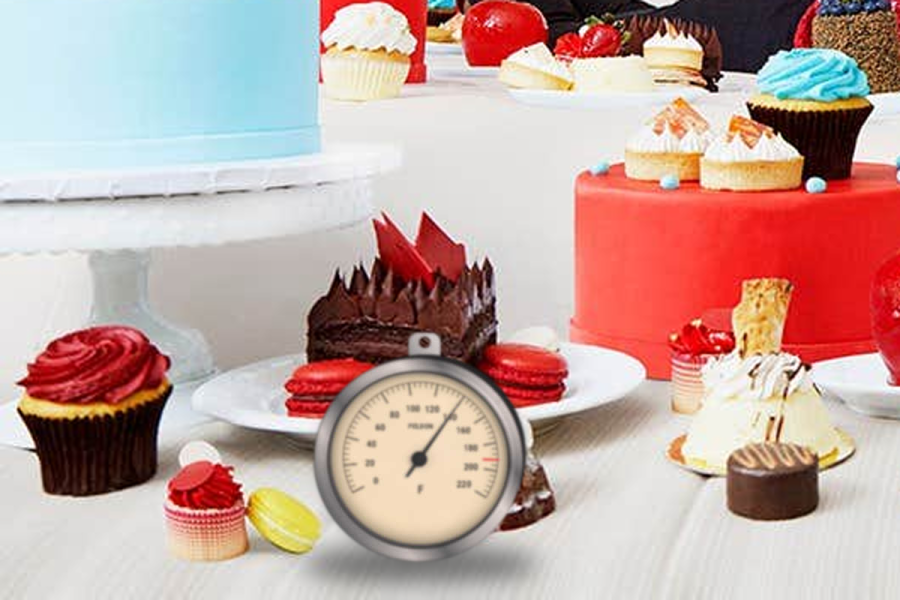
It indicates 140,°F
